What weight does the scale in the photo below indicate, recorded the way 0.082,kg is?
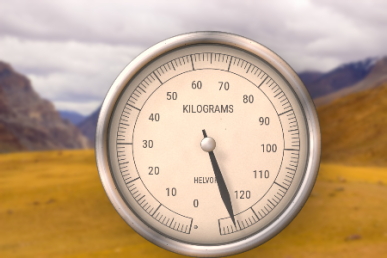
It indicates 126,kg
